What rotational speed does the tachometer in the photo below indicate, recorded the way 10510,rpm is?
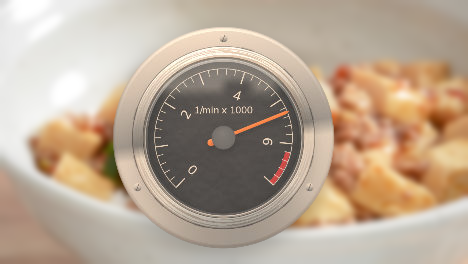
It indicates 5300,rpm
